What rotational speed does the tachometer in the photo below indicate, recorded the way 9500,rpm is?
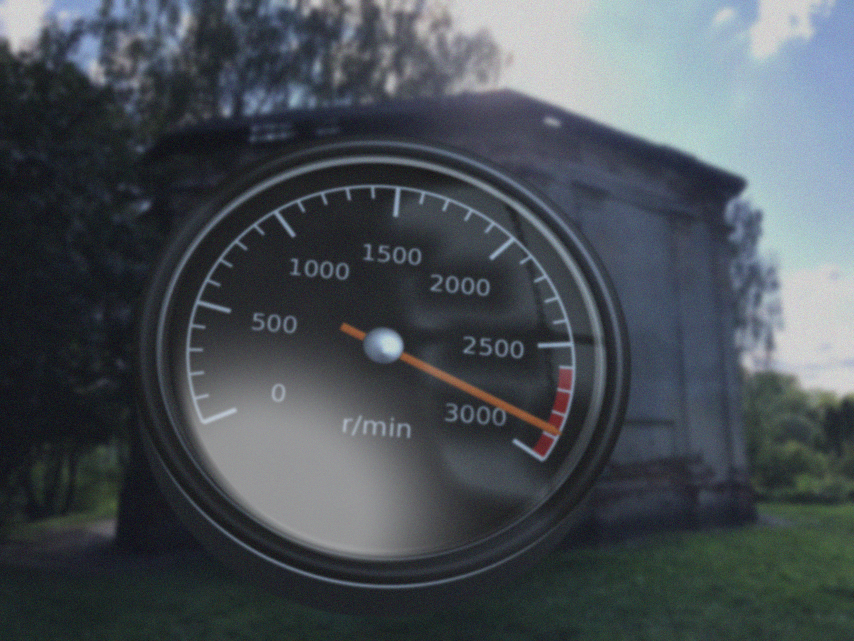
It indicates 2900,rpm
